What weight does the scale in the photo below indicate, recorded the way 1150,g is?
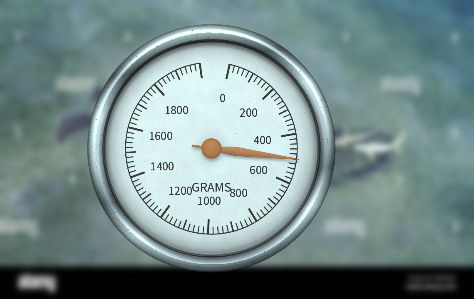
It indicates 500,g
